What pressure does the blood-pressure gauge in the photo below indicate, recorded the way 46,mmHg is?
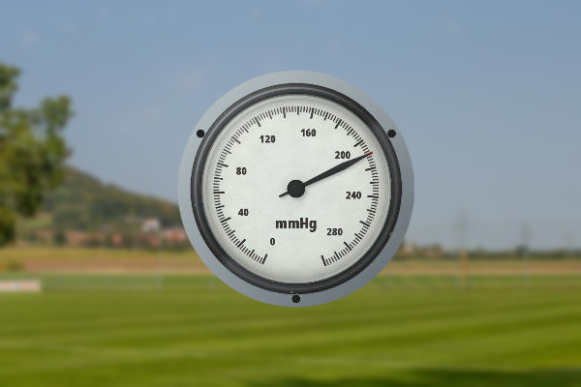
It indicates 210,mmHg
